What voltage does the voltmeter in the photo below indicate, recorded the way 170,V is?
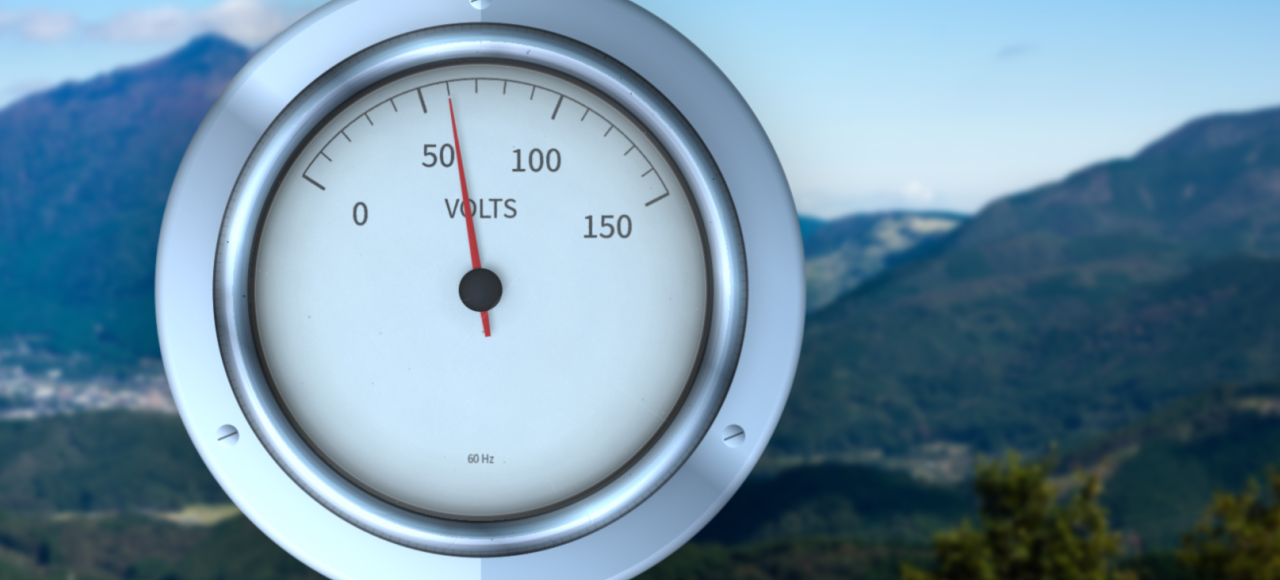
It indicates 60,V
